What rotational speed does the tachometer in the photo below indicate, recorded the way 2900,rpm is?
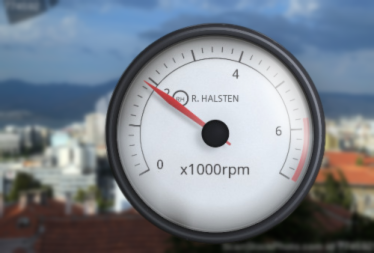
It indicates 1900,rpm
